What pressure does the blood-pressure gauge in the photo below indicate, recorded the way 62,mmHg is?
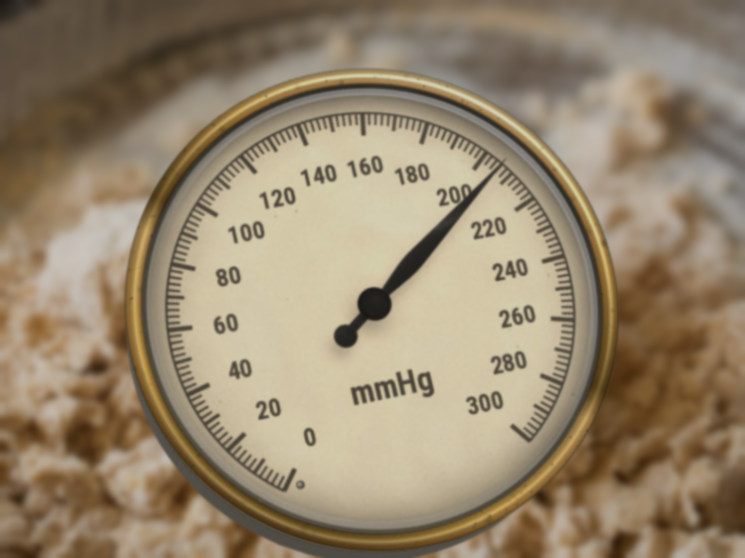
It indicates 206,mmHg
